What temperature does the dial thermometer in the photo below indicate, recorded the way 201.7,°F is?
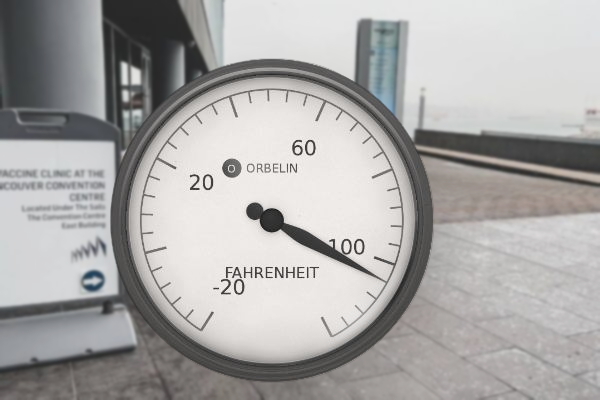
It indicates 104,°F
